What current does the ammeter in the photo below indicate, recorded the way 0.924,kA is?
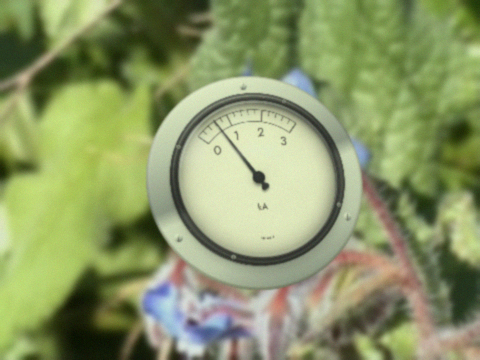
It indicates 0.6,kA
